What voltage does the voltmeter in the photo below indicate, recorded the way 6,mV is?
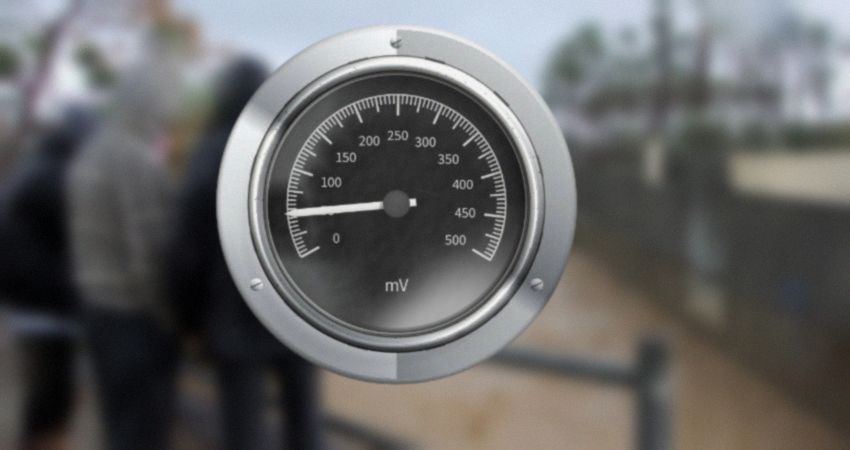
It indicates 50,mV
